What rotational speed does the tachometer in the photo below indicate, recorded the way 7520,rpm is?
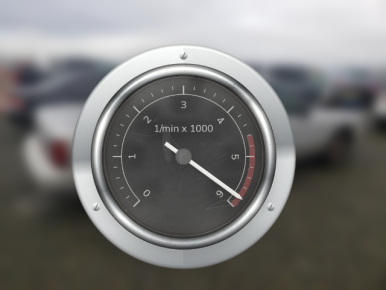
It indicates 5800,rpm
